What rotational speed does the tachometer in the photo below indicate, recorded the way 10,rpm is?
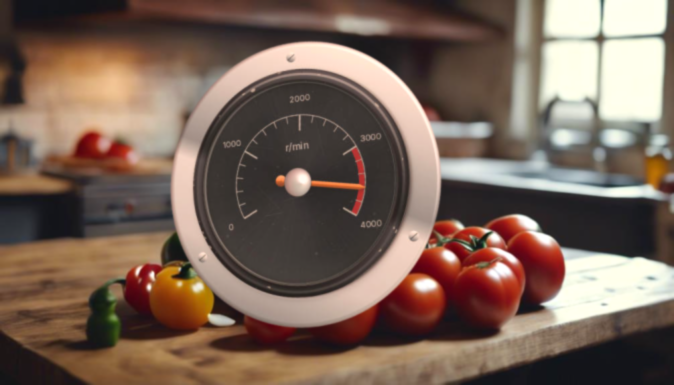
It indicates 3600,rpm
